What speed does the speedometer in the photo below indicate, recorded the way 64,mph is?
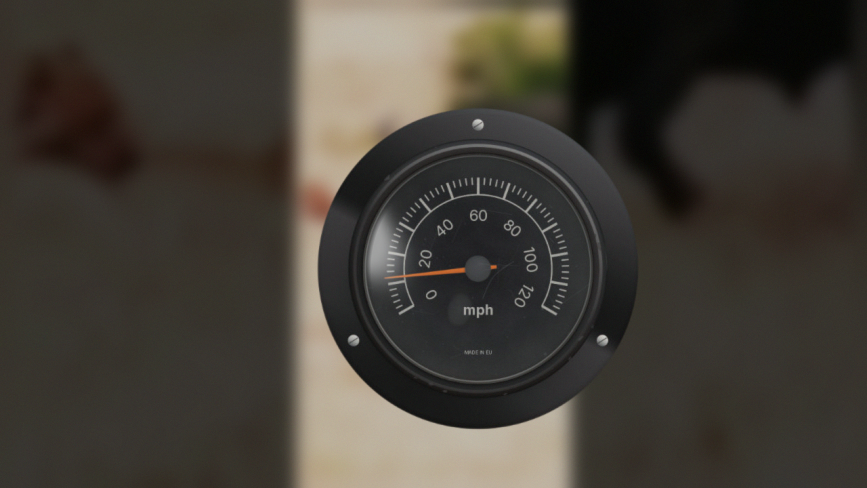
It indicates 12,mph
